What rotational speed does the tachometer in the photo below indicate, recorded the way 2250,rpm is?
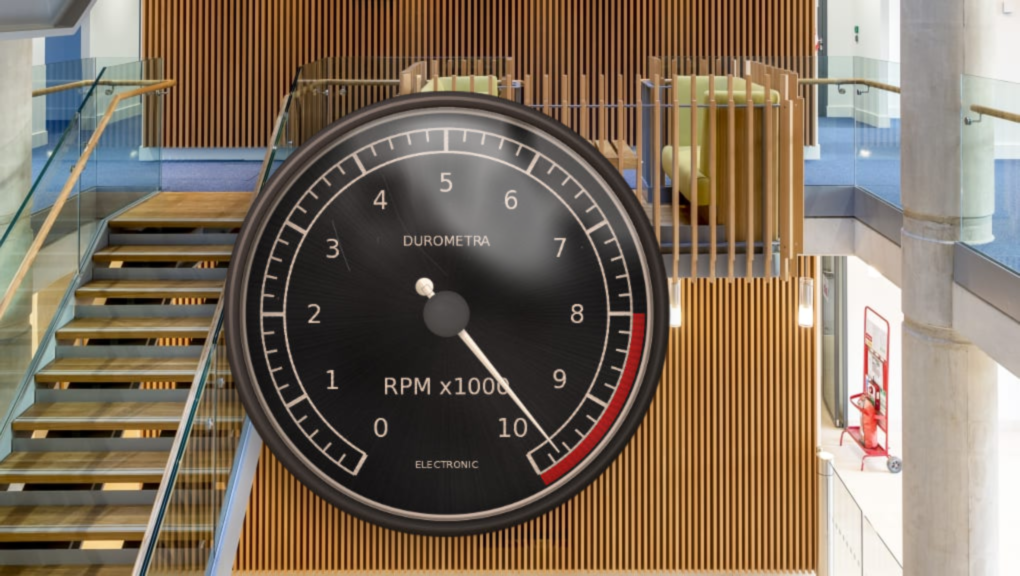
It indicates 9700,rpm
